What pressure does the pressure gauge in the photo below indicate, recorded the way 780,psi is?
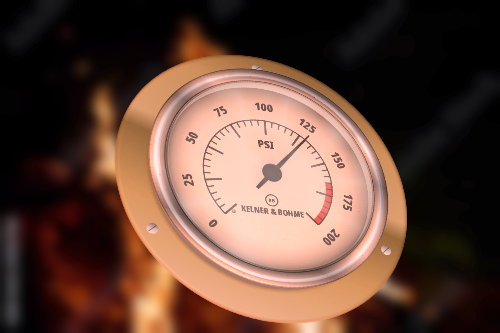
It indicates 130,psi
